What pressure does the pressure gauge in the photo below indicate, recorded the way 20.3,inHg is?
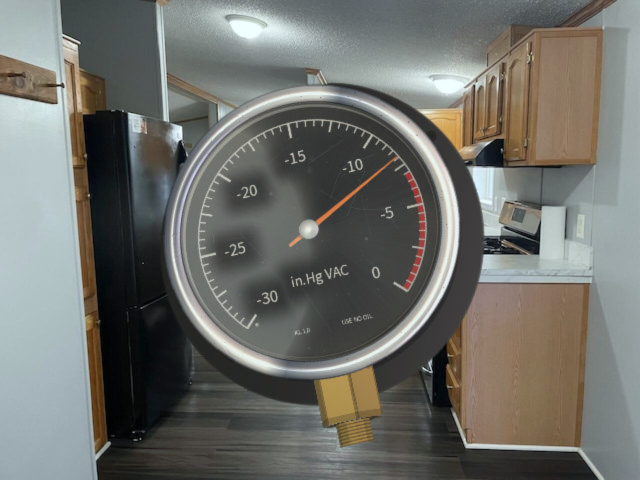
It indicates -8,inHg
